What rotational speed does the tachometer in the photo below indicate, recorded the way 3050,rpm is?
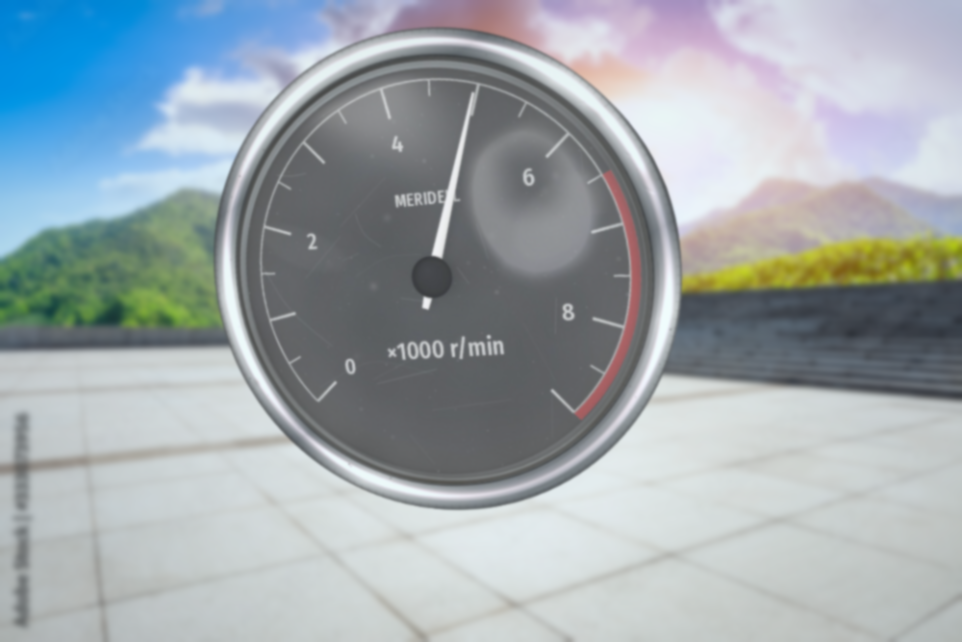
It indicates 5000,rpm
